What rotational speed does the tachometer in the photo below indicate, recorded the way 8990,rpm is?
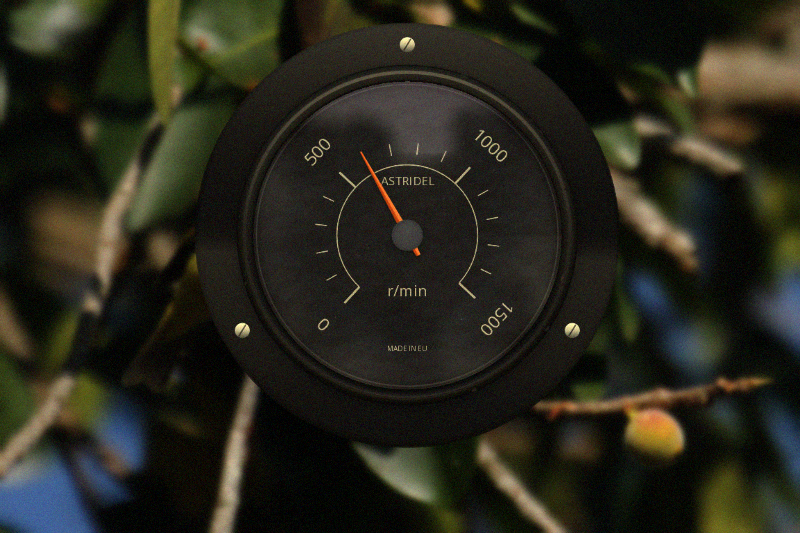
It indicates 600,rpm
